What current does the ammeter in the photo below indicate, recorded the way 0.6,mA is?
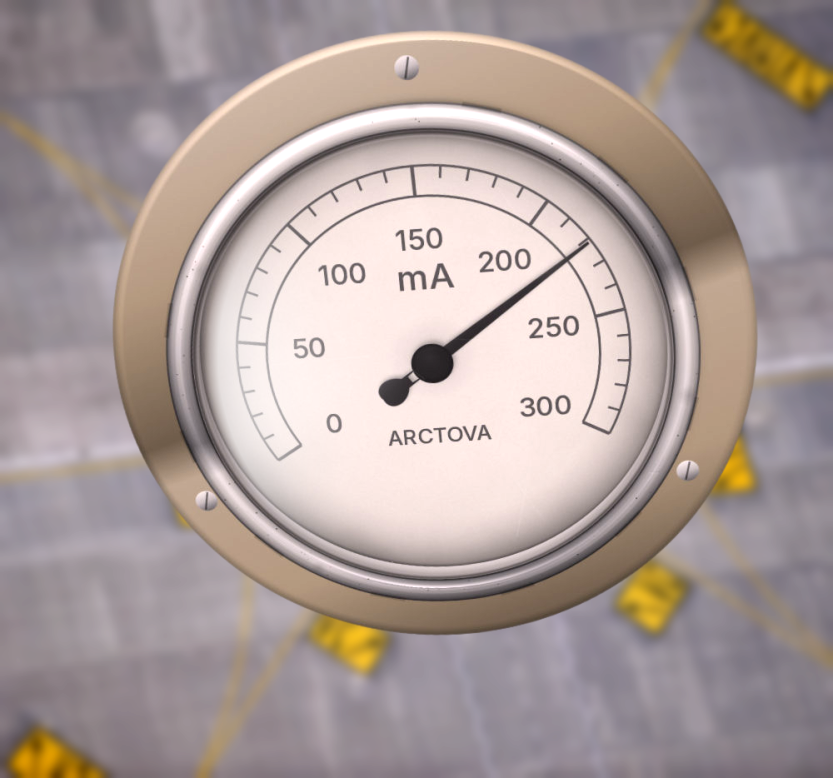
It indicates 220,mA
